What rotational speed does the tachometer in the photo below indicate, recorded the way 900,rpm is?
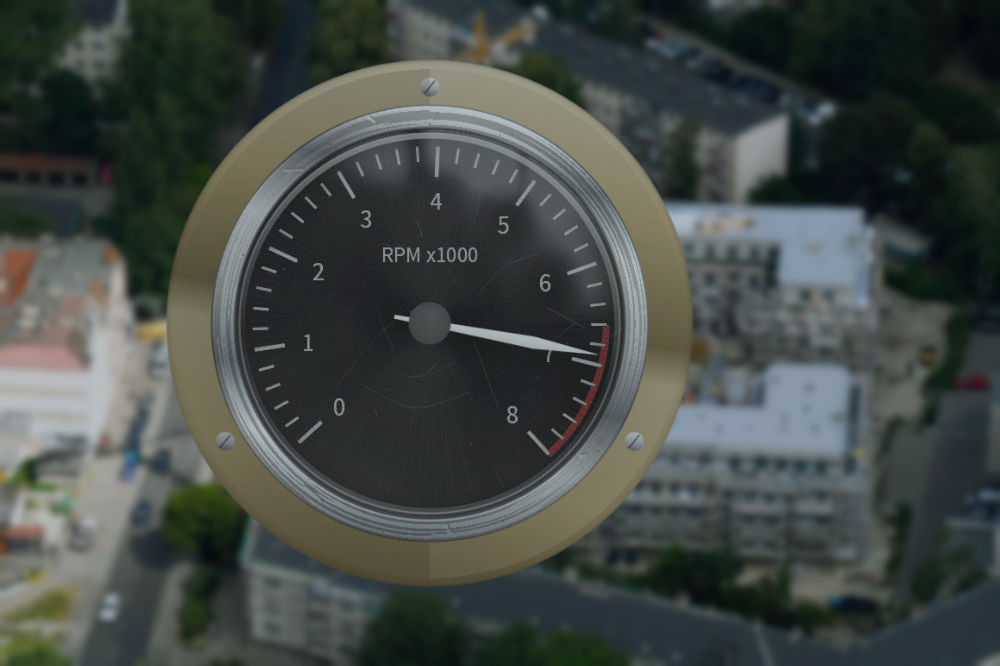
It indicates 6900,rpm
